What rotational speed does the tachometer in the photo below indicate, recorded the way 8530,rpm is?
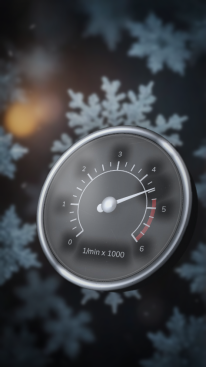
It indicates 4500,rpm
